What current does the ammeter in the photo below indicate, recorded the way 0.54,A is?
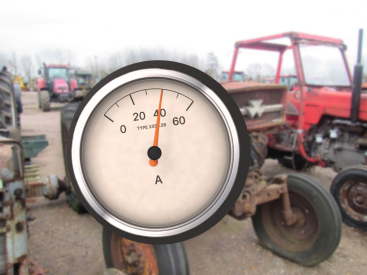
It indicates 40,A
